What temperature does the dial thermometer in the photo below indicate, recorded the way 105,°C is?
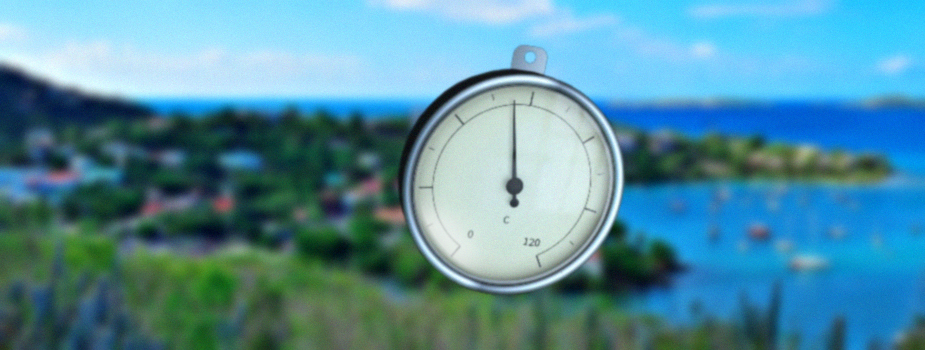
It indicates 55,°C
